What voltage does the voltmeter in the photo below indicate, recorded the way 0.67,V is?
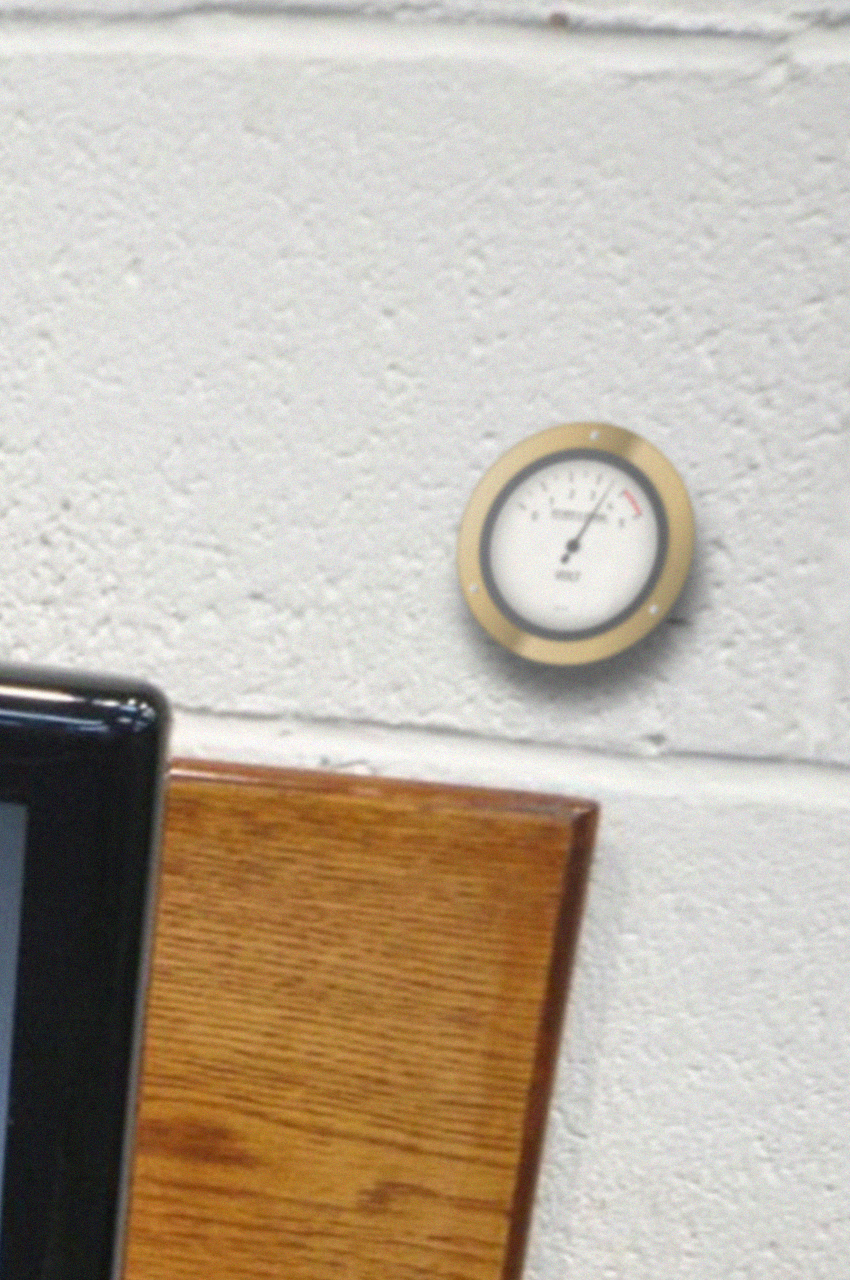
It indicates 3.5,V
